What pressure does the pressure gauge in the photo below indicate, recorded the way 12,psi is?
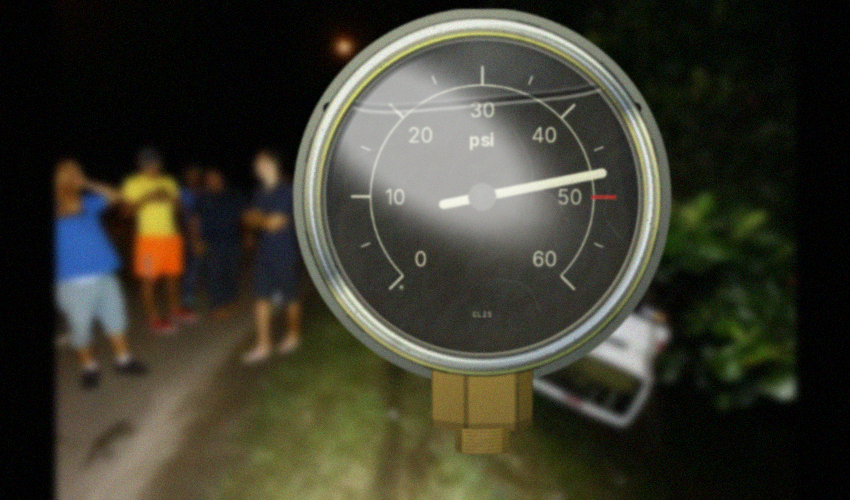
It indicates 47.5,psi
